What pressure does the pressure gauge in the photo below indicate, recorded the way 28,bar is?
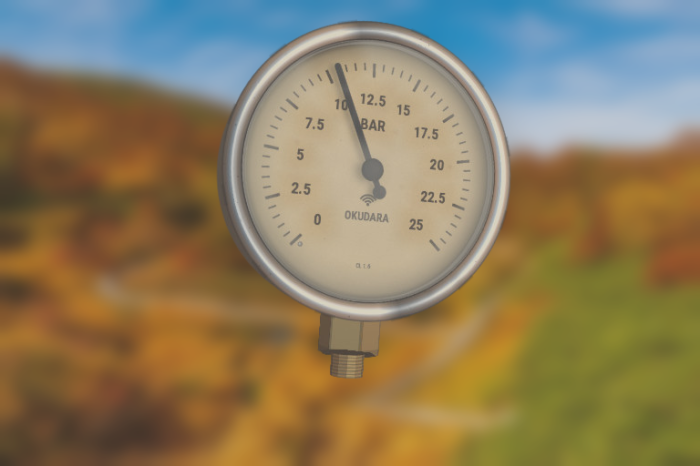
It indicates 10.5,bar
